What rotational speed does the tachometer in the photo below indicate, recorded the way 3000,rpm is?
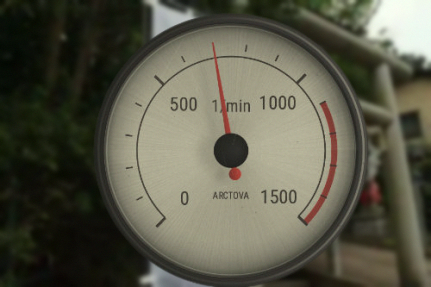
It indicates 700,rpm
